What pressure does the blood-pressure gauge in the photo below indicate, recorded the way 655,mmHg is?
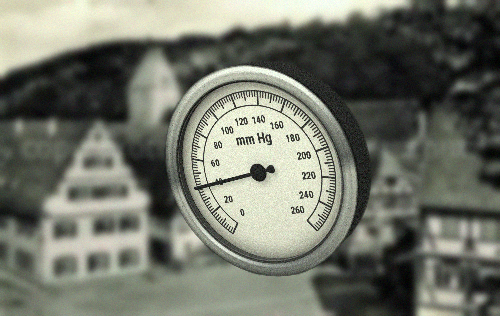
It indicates 40,mmHg
